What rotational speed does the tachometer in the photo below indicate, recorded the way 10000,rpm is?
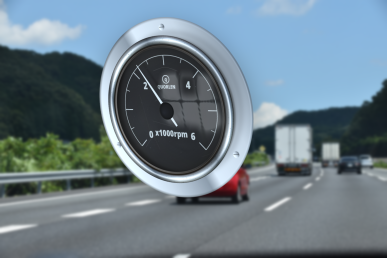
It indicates 2250,rpm
